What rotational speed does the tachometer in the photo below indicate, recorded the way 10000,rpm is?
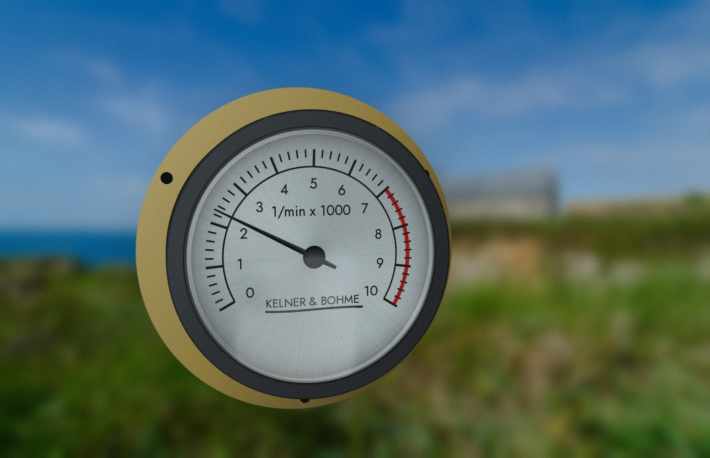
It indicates 2300,rpm
